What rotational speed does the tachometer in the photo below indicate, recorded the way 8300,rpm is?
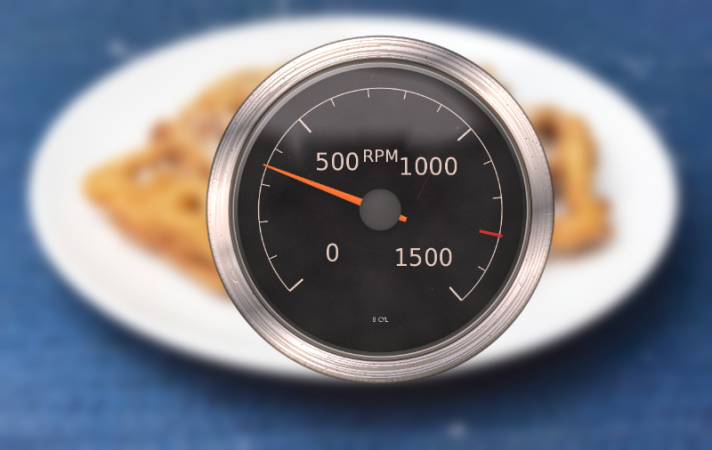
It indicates 350,rpm
